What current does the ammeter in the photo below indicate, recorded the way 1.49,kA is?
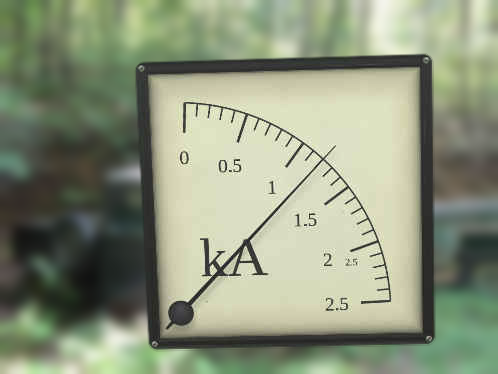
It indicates 1.2,kA
